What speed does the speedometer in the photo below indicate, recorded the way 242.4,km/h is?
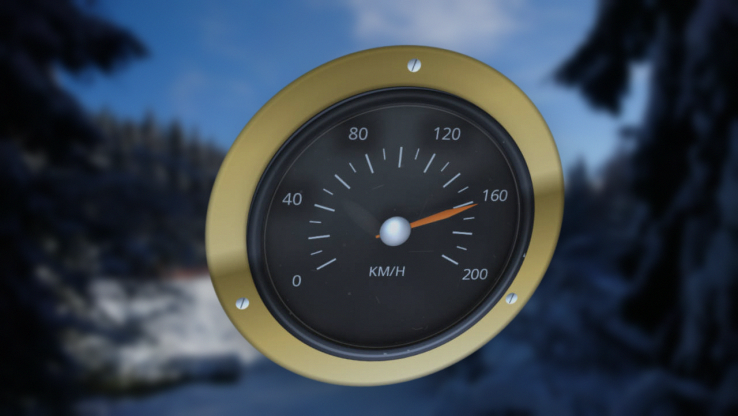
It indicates 160,km/h
